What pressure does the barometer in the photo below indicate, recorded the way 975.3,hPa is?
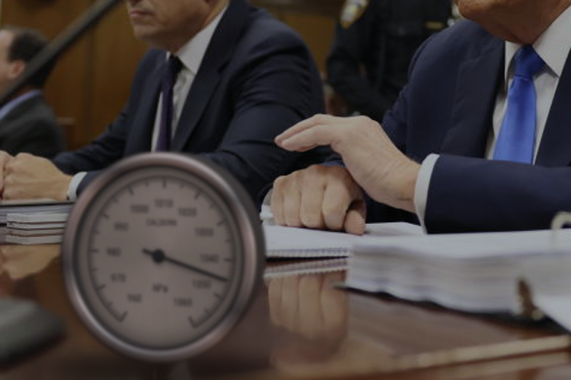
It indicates 1045,hPa
